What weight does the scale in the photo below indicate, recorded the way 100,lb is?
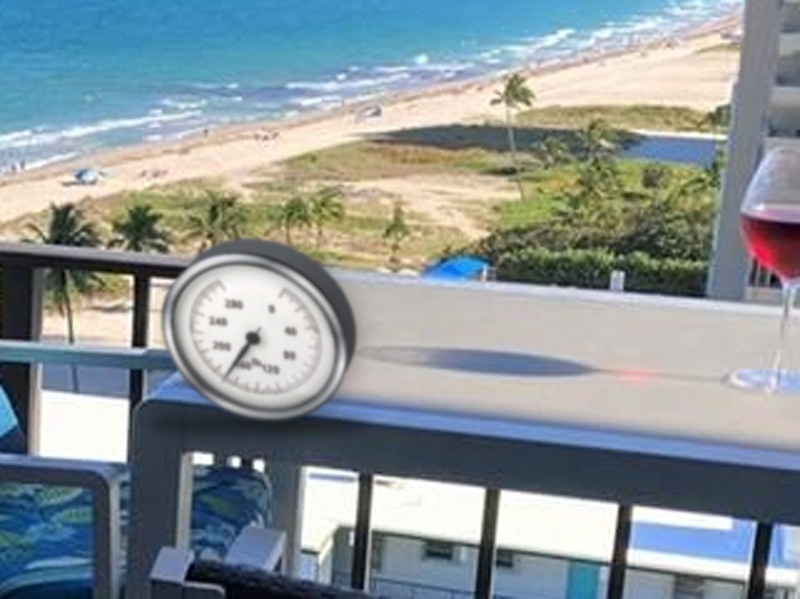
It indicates 170,lb
